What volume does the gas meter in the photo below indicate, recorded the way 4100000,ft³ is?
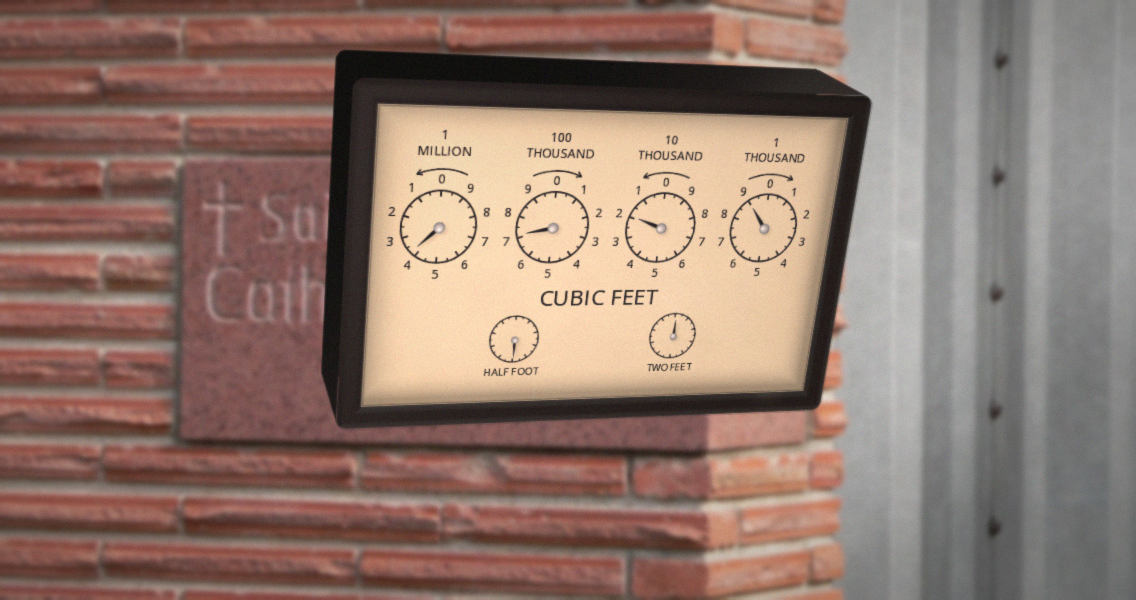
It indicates 371900,ft³
